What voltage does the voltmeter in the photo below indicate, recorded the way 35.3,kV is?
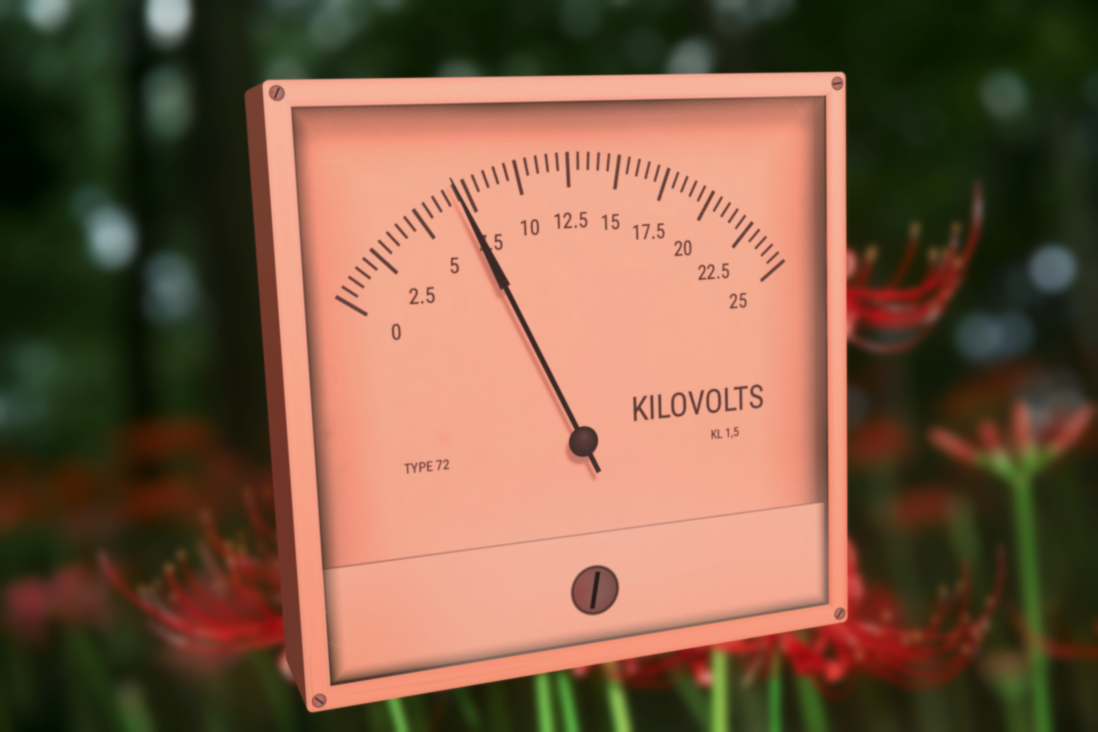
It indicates 7,kV
